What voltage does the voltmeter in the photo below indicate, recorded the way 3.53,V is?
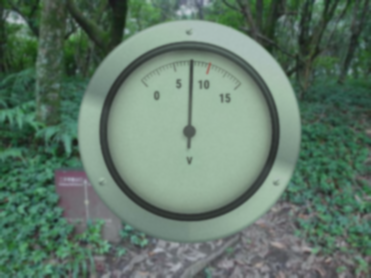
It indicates 7.5,V
